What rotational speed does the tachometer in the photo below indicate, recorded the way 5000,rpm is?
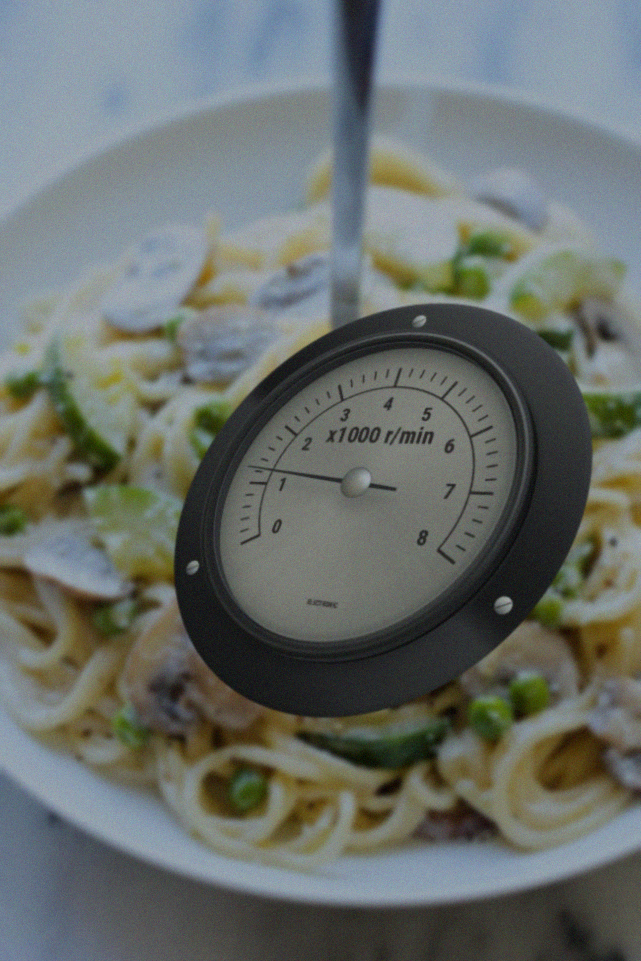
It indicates 1200,rpm
